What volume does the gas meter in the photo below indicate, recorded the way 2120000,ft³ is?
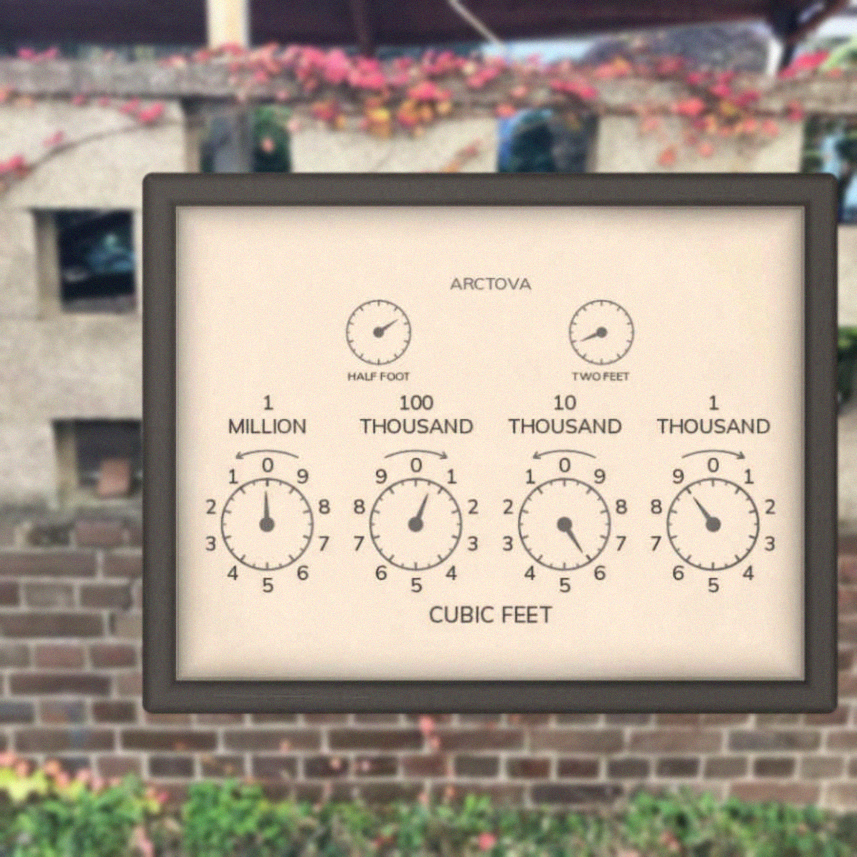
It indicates 5900,ft³
